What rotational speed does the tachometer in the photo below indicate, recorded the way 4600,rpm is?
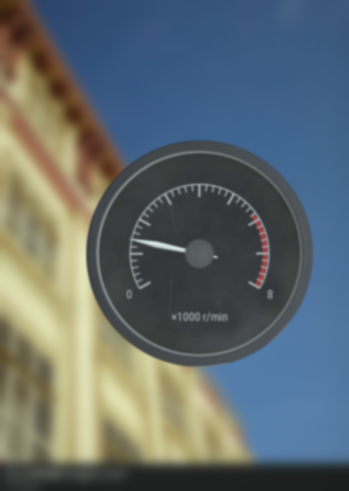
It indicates 1400,rpm
